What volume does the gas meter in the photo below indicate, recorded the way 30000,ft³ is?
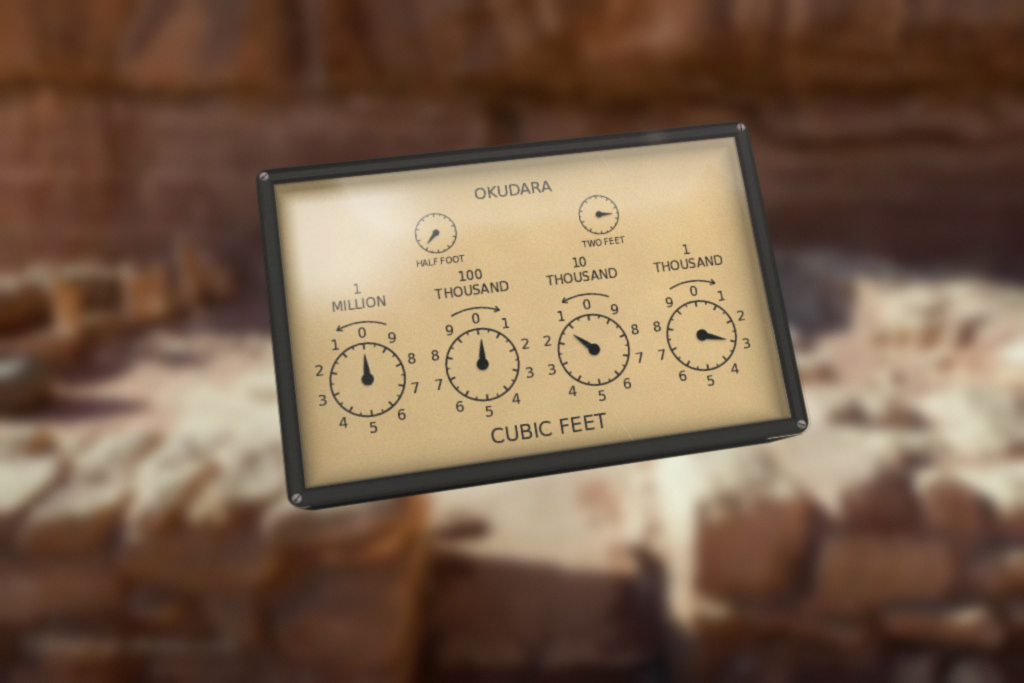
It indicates 1300,ft³
